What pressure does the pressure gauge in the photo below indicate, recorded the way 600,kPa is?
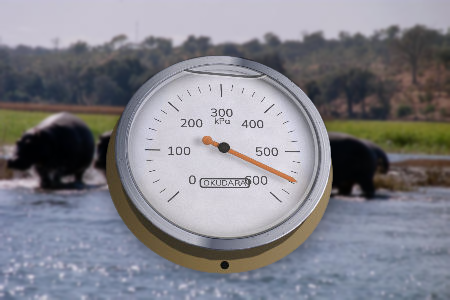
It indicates 560,kPa
